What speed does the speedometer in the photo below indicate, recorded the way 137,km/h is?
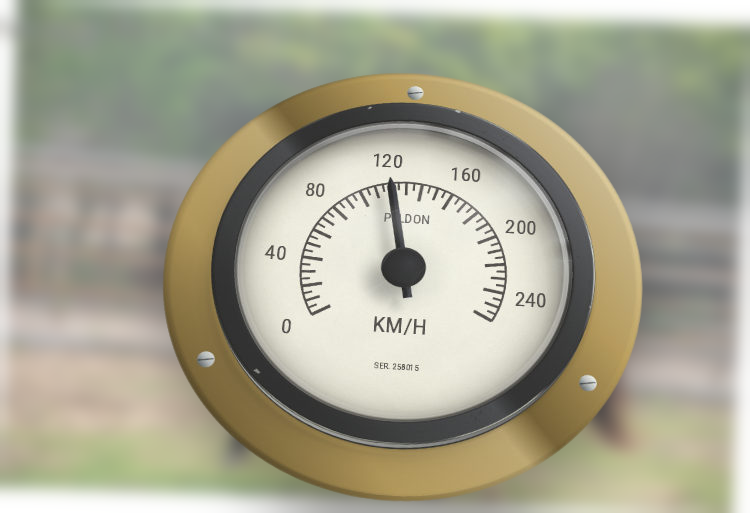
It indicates 120,km/h
